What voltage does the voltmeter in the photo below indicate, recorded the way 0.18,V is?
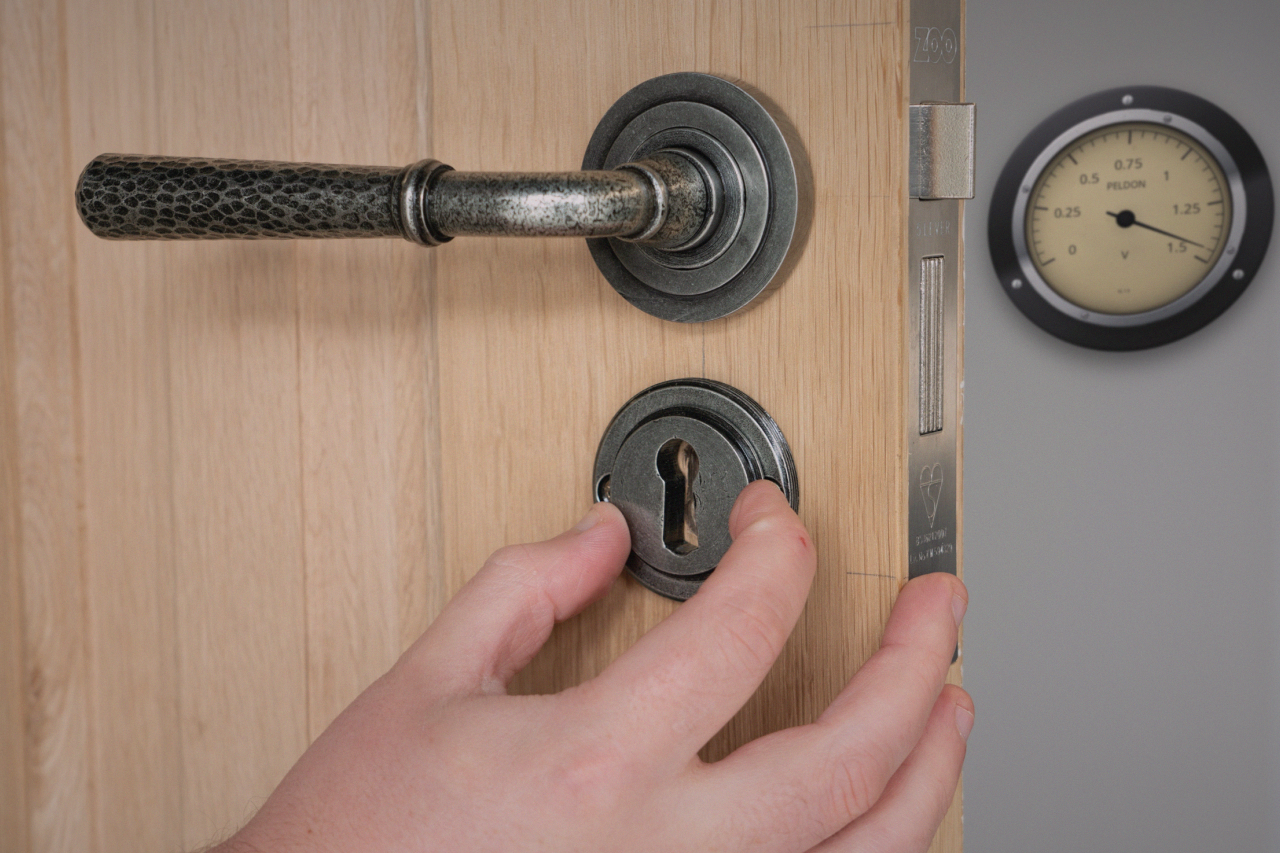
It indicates 1.45,V
